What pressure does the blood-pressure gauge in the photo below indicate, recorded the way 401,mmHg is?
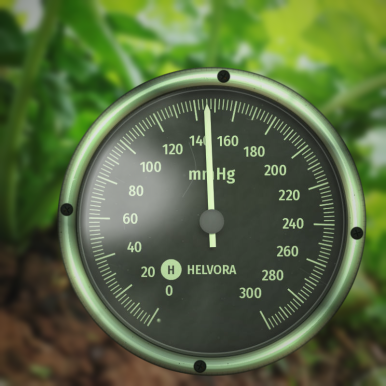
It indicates 146,mmHg
